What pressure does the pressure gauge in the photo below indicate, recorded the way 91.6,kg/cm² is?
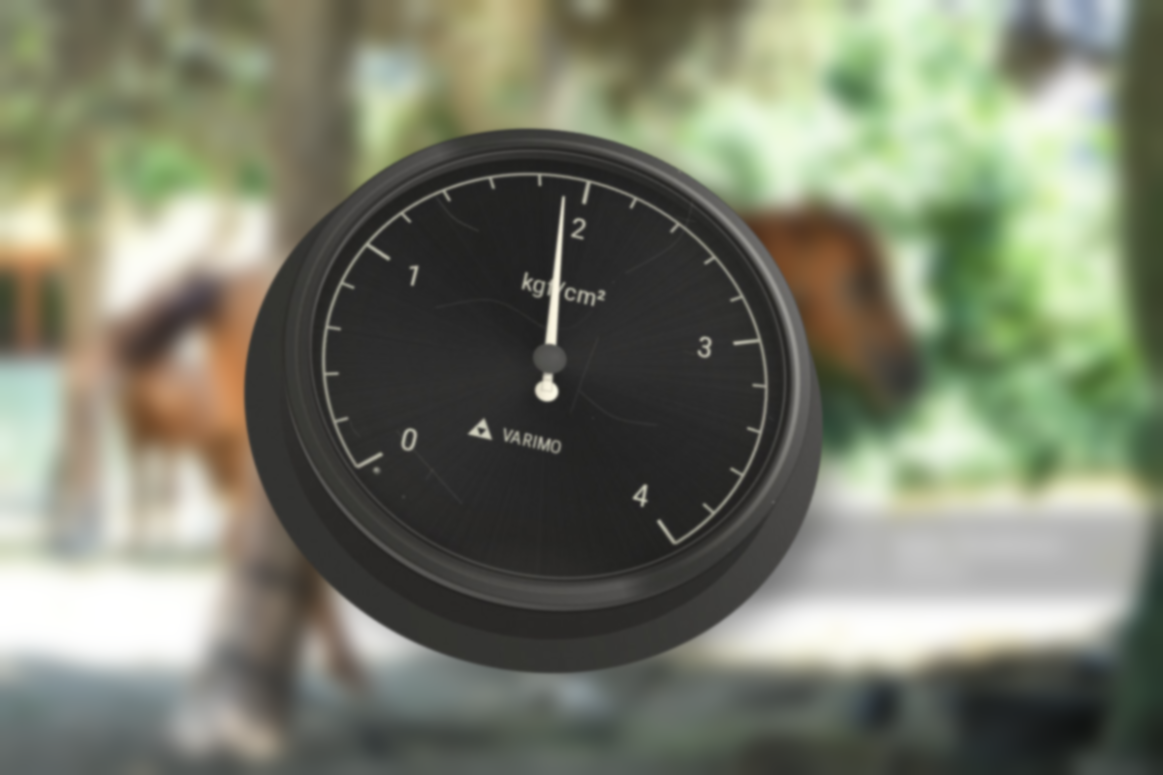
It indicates 1.9,kg/cm²
